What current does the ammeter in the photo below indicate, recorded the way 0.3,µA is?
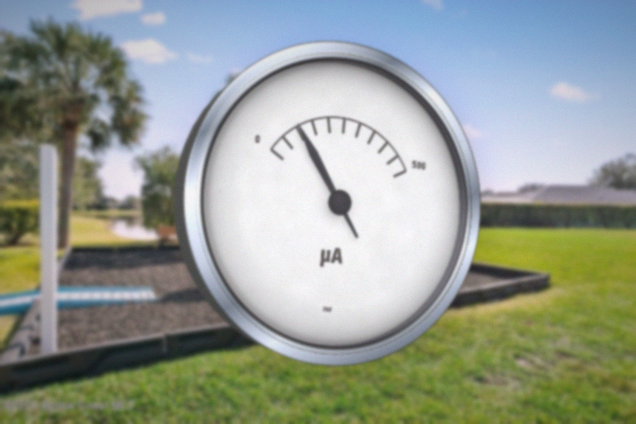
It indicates 100,µA
